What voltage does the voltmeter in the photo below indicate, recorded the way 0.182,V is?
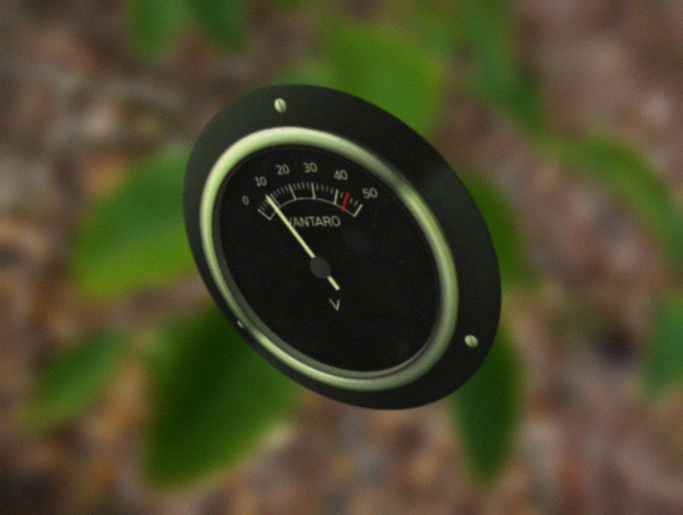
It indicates 10,V
